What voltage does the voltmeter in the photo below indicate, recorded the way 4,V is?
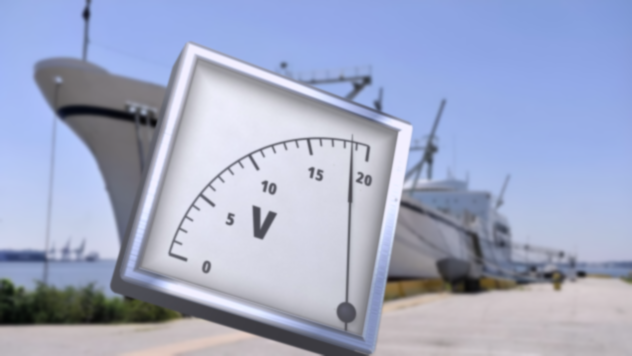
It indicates 18.5,V
